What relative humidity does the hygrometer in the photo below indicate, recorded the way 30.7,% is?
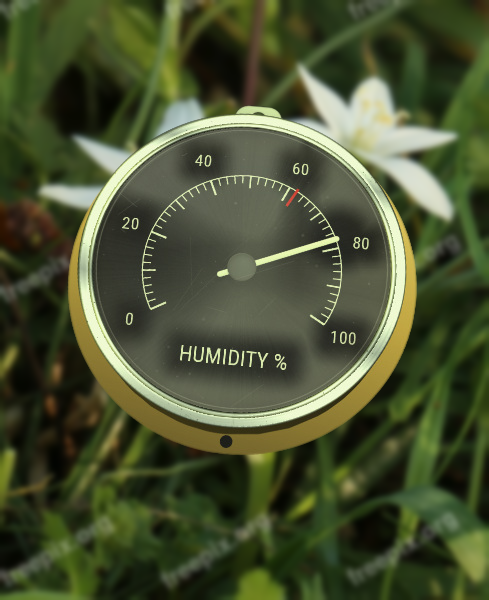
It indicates 78,%
